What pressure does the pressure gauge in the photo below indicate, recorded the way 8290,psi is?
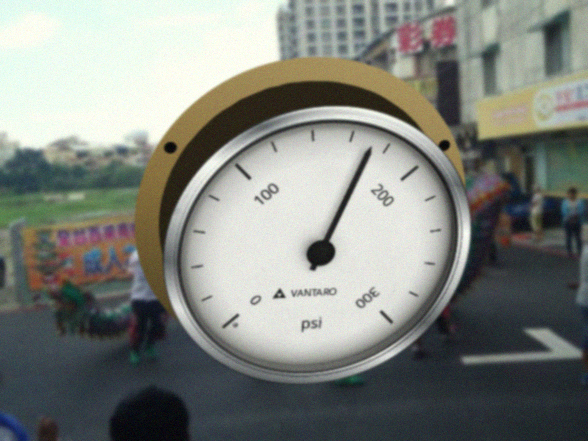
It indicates 170,psi
